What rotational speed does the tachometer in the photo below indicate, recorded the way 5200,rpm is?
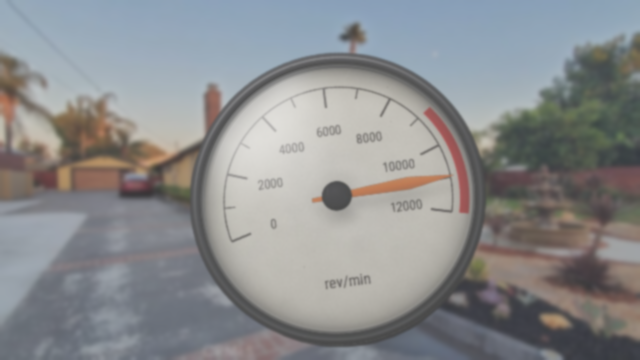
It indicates 11000,rpm
